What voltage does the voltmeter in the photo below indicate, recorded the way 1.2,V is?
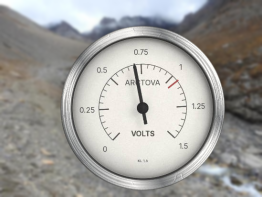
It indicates 0.7,V
